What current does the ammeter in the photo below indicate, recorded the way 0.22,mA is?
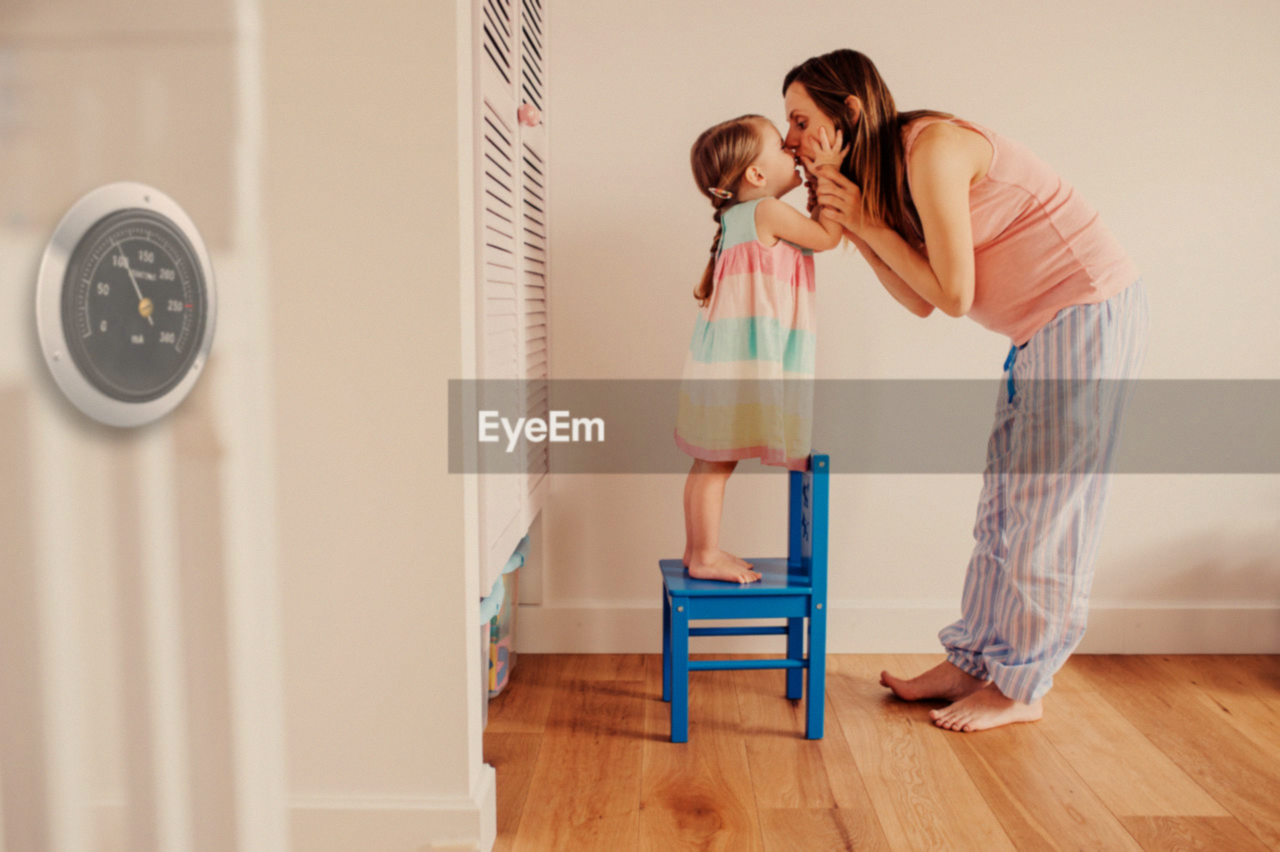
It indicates 100,mA
